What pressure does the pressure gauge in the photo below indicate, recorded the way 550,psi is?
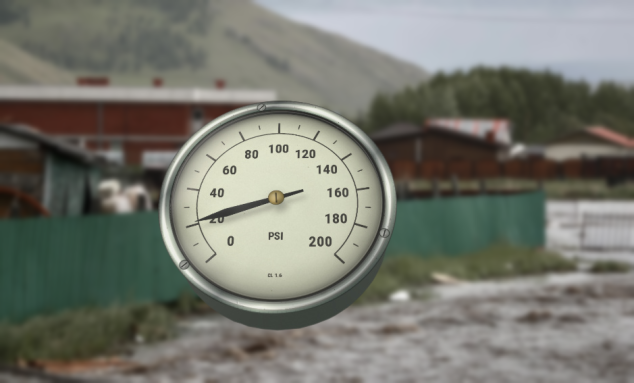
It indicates 20,psi
